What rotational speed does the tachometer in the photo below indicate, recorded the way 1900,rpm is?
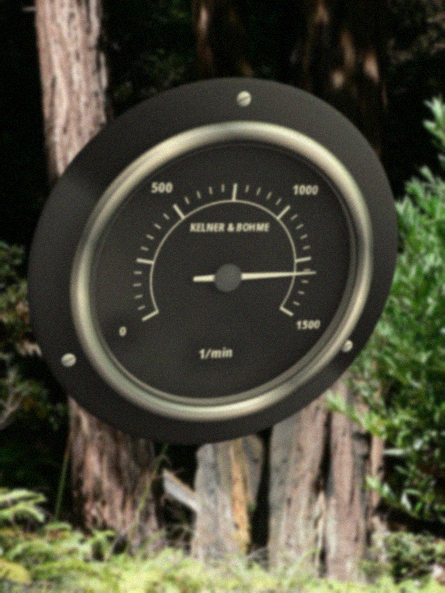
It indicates 1300,rpm
